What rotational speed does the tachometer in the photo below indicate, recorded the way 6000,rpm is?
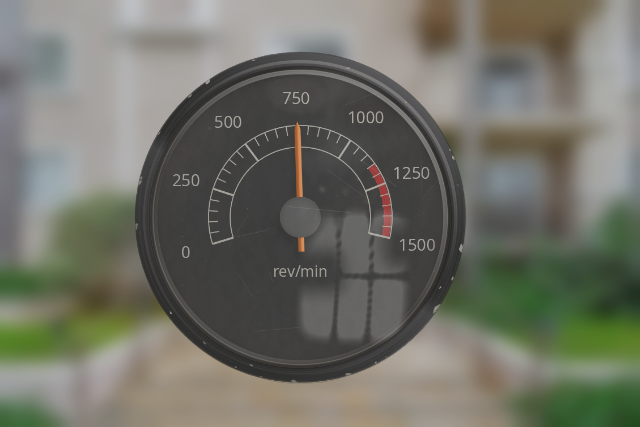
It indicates 750,rpm
